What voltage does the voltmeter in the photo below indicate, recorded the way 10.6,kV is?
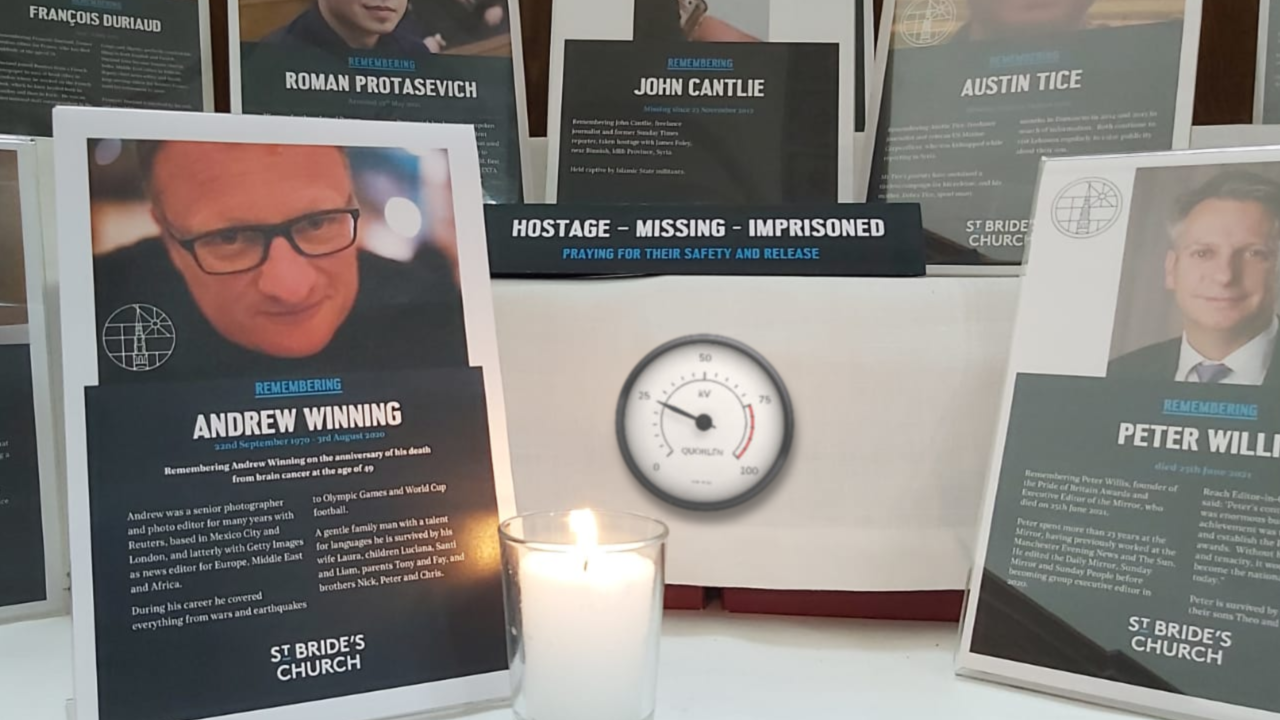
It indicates 25,kV
